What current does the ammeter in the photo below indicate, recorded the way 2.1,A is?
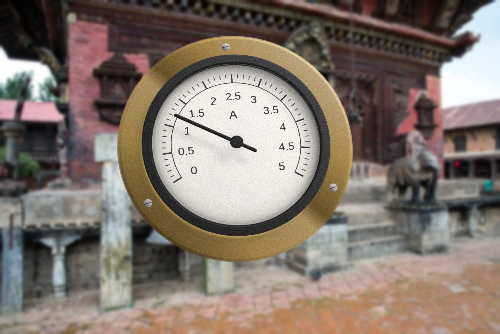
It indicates 1.2,A
